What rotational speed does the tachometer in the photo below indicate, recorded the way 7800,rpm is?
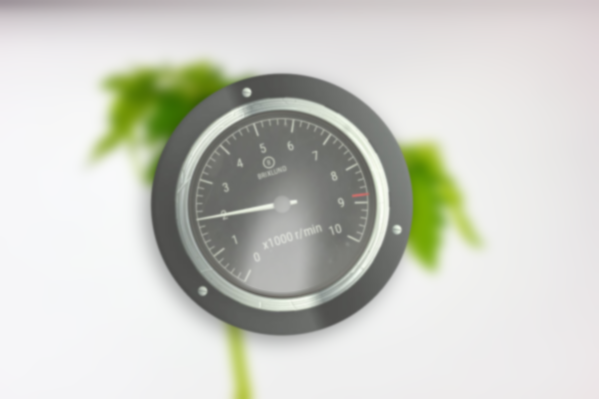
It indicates 2000,rpm
